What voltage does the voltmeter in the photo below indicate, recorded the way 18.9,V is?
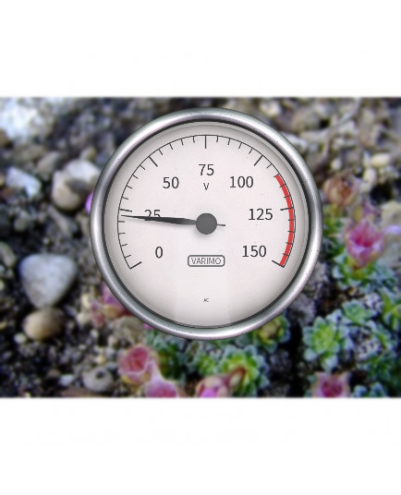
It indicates 22.5,V
